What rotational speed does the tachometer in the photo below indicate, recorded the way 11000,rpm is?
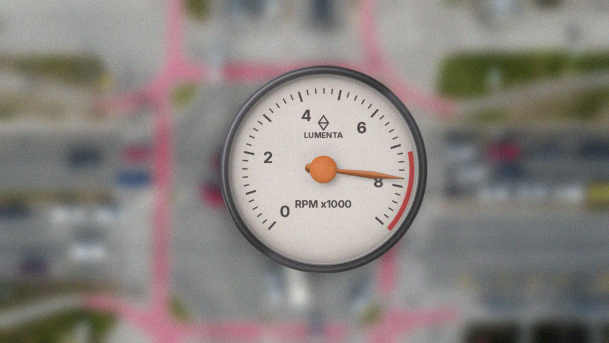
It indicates 7800,rpm
